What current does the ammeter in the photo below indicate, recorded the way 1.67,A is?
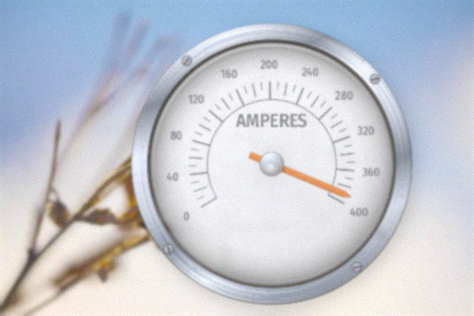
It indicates 390,A
